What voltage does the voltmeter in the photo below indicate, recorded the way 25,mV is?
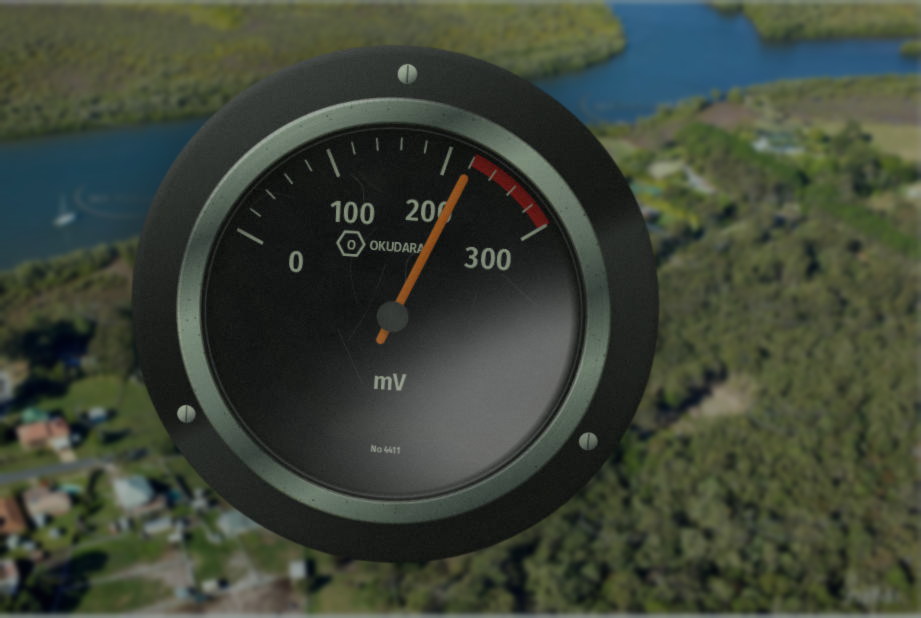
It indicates 220,mV
